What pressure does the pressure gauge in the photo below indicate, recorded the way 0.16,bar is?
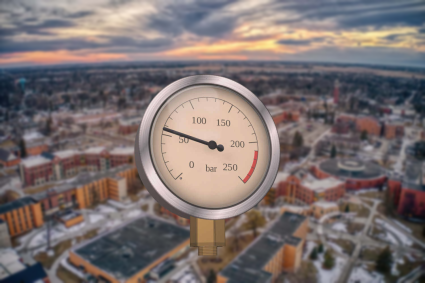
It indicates 55,bar
